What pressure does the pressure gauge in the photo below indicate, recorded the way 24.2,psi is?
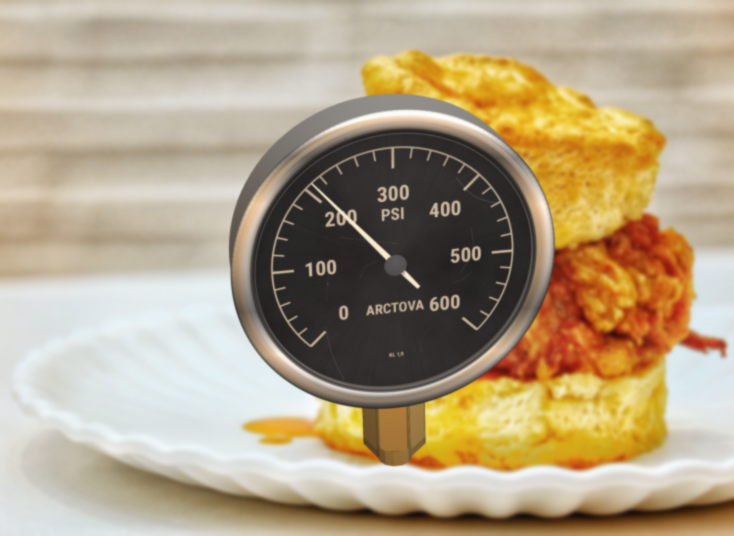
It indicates 210,psi
